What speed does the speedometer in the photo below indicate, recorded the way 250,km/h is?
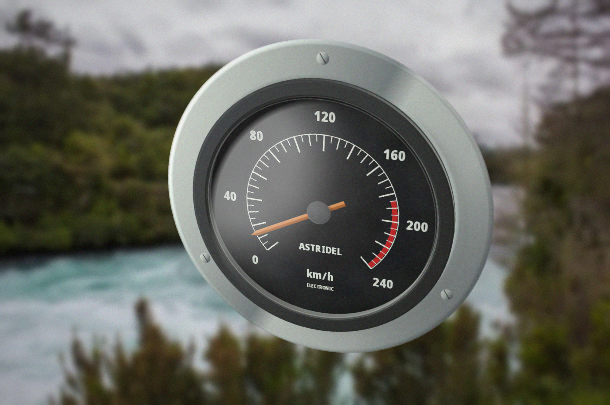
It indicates 15,km/h
